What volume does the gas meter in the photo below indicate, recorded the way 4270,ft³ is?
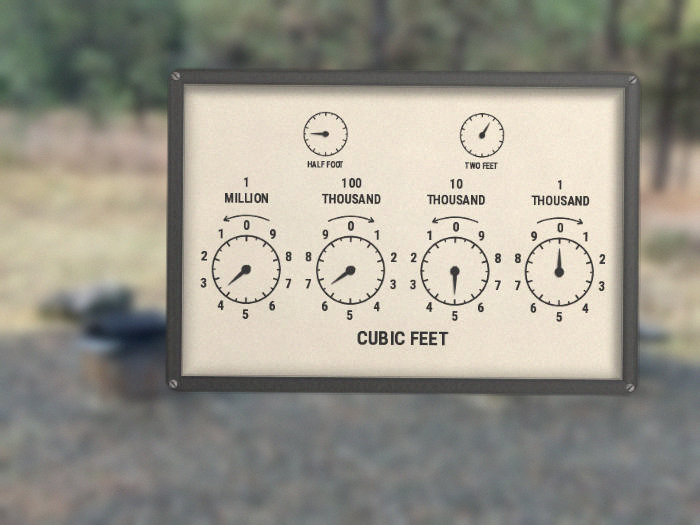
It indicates 365000,ft³
